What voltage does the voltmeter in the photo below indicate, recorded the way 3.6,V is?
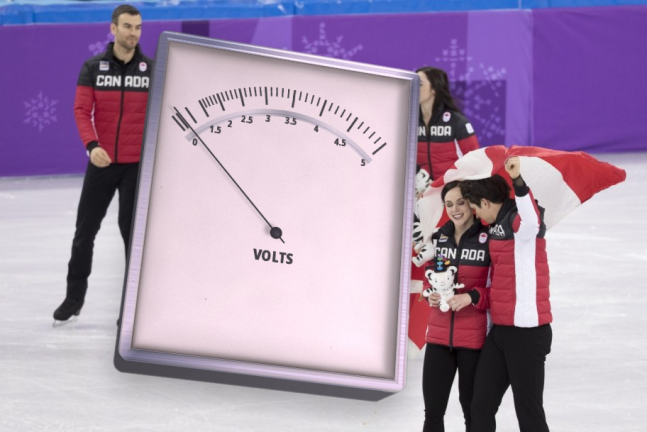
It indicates 0.5,V
